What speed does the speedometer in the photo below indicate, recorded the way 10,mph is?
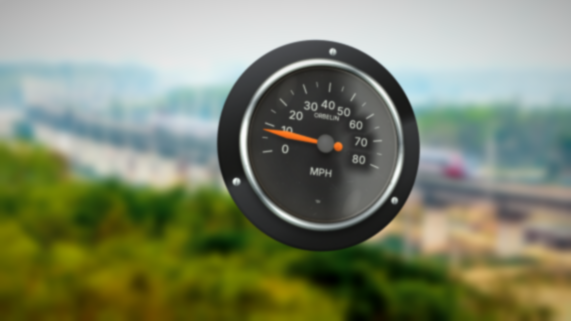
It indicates 7.5,mph
